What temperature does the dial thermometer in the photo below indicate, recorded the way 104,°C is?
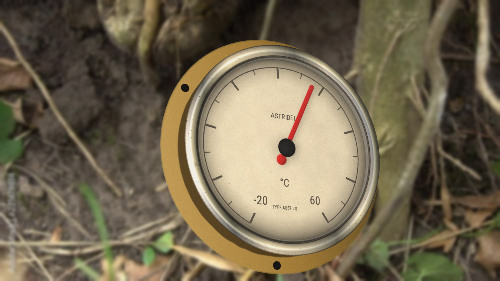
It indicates 27.5,°C
